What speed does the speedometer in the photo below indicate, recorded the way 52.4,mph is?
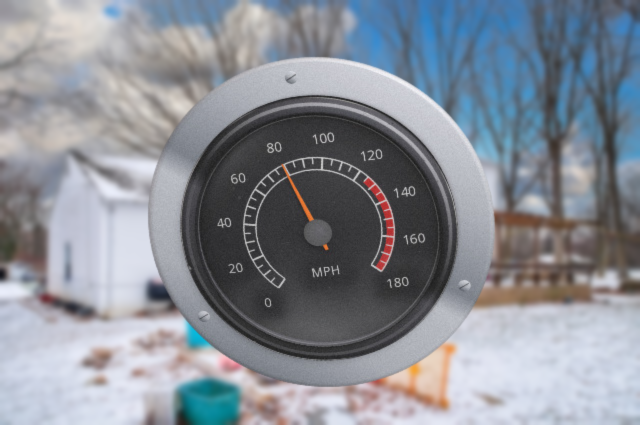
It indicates 80,mph
